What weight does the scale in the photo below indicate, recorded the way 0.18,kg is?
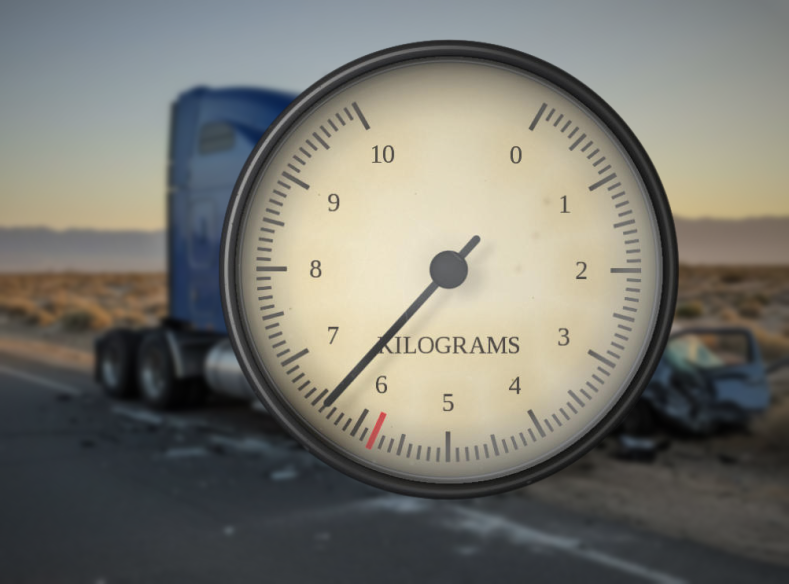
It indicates 6.4,kg
